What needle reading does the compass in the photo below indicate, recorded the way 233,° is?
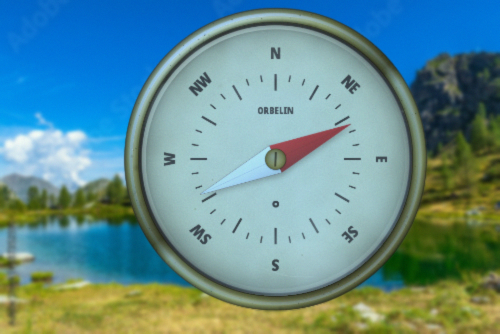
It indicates 65,°
